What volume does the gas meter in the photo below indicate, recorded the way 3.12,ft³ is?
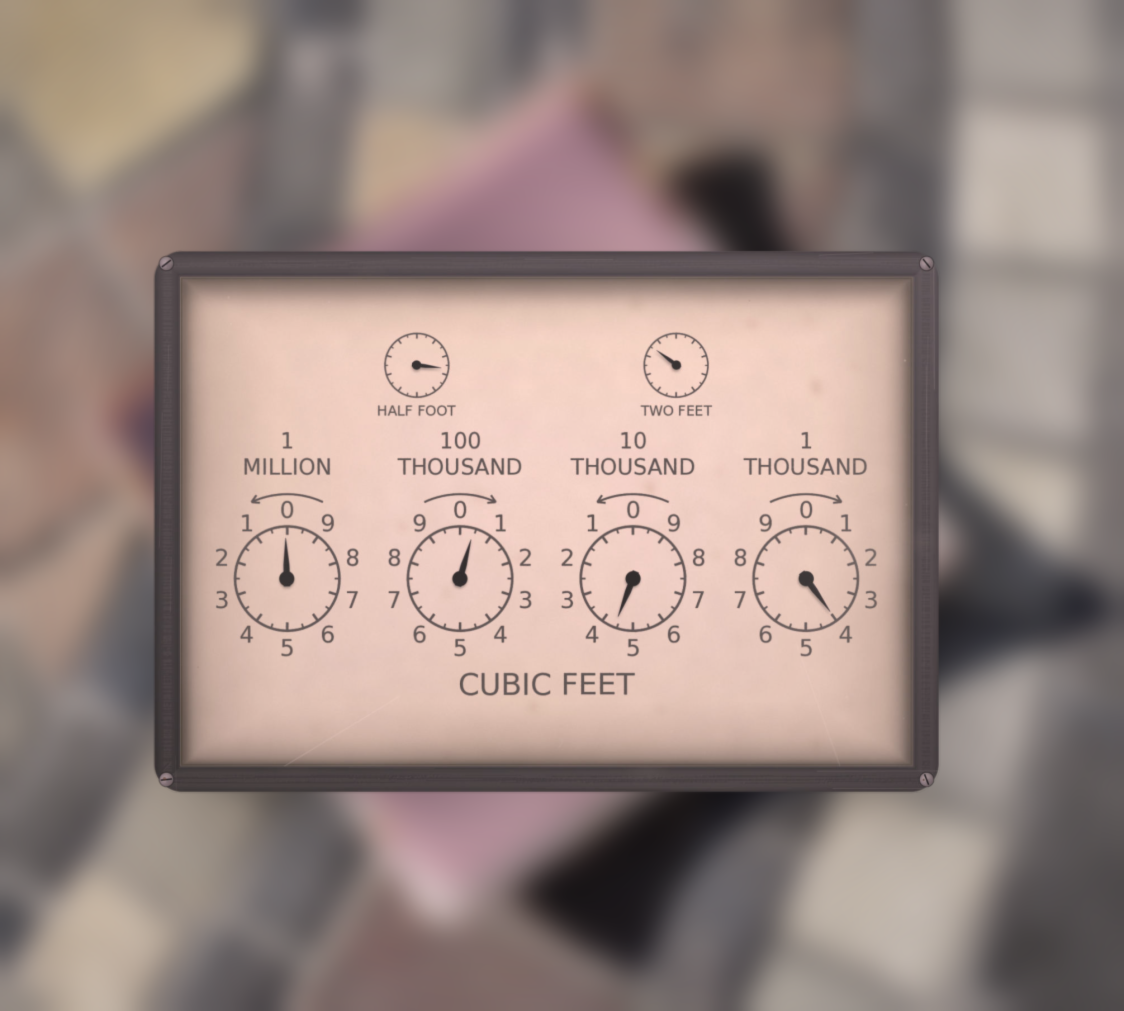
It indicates 4400,ft³
